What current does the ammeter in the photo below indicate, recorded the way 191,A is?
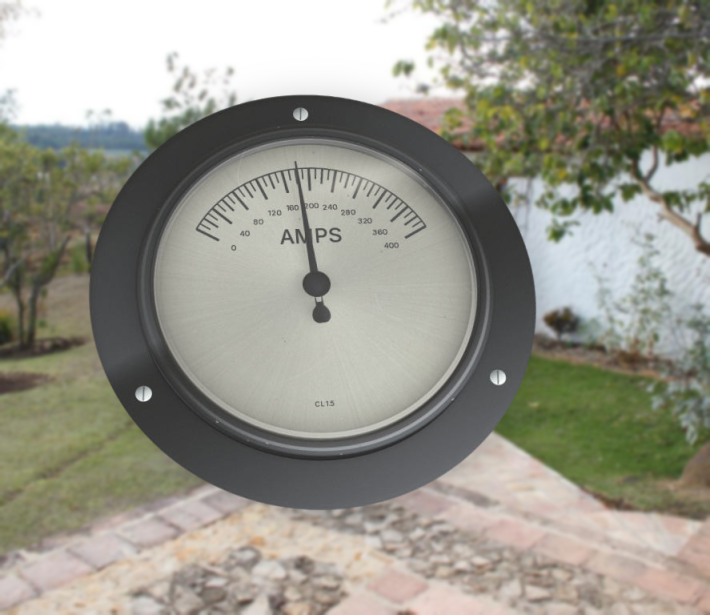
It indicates 180,A
